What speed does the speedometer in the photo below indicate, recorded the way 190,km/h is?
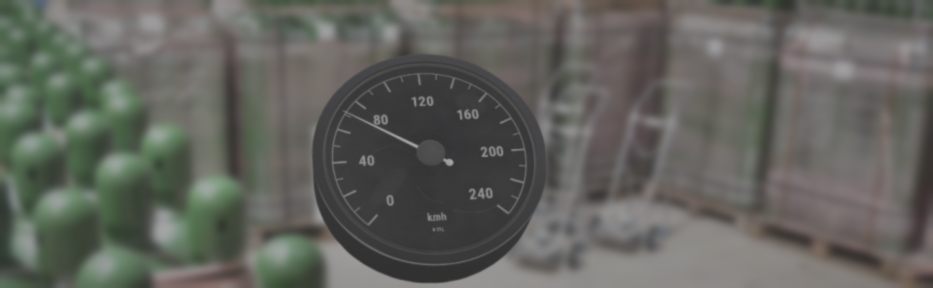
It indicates 70,km/h
